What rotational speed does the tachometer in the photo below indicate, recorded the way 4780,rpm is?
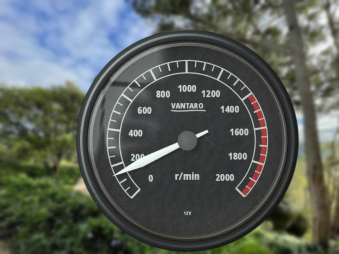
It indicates 150,rpm
